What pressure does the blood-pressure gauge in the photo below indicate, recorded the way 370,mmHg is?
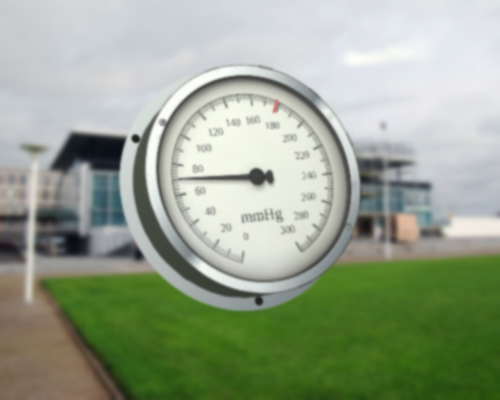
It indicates 70,mmHg
